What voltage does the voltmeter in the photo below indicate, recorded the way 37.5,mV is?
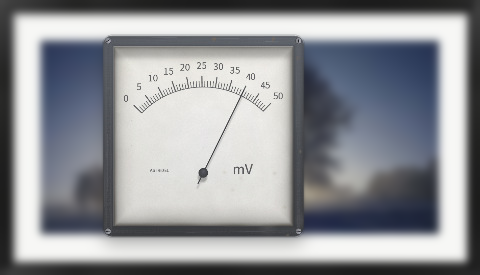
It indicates 40,mV
